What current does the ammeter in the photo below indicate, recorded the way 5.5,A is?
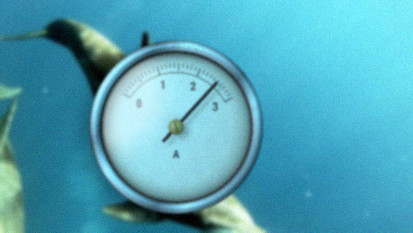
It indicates 2.5,A
